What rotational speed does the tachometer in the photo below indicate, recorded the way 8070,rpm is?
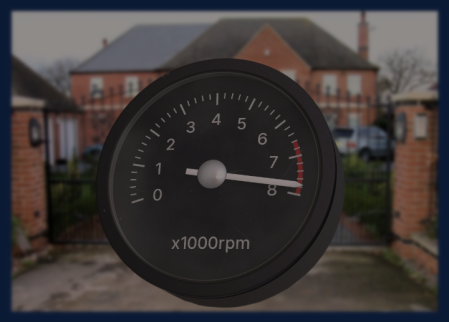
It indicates 7800,rpm
